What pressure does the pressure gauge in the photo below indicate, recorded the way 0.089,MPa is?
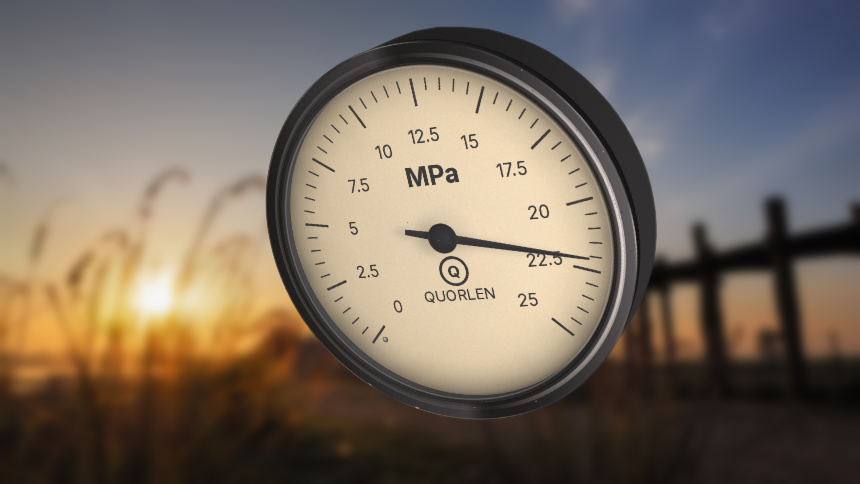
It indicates 22,MPa
